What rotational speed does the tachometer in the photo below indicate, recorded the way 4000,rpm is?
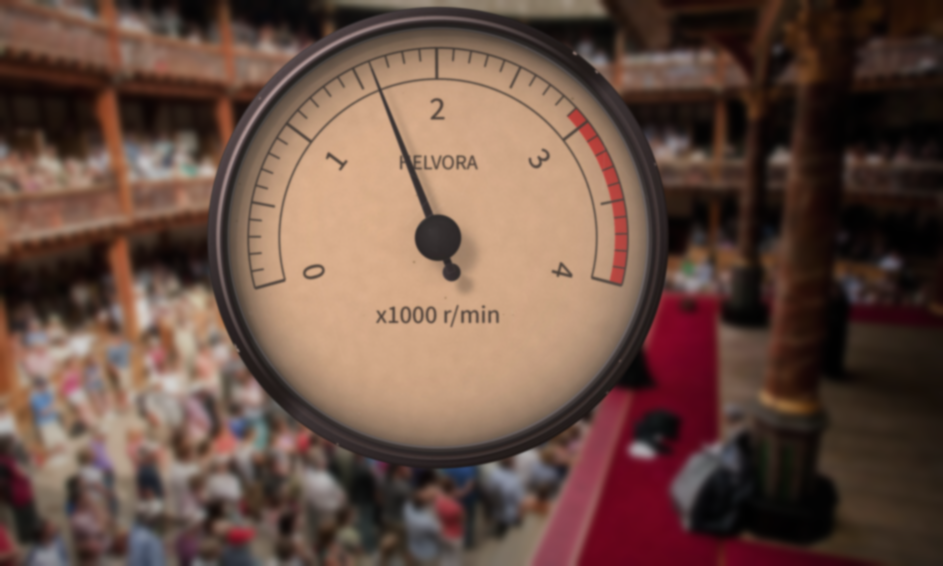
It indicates 1600,rpm
